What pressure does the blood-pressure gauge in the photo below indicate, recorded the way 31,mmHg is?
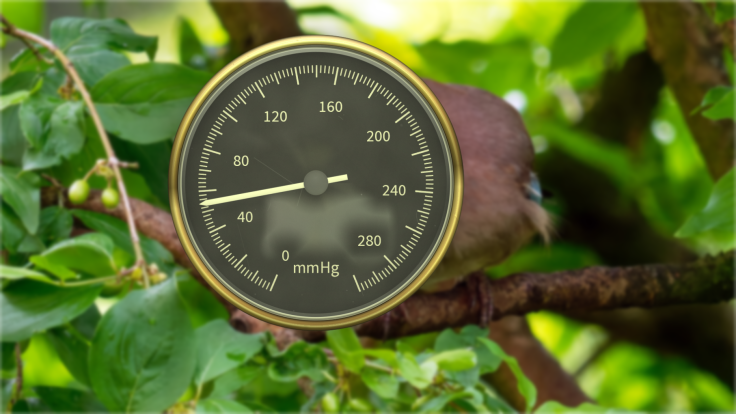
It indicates 54,mmHg
